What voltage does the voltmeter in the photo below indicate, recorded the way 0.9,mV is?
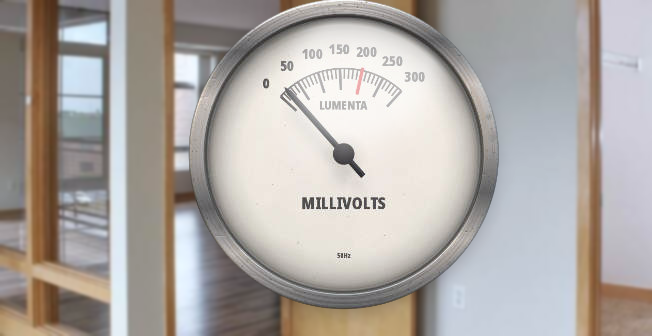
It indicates 20,mV
